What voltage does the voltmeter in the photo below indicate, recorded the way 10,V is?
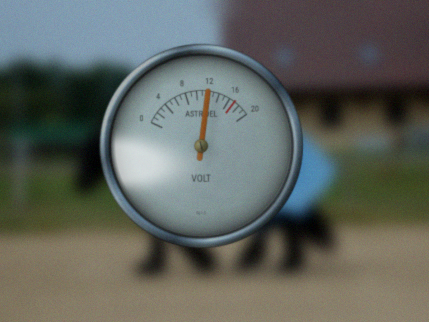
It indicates 12,V
